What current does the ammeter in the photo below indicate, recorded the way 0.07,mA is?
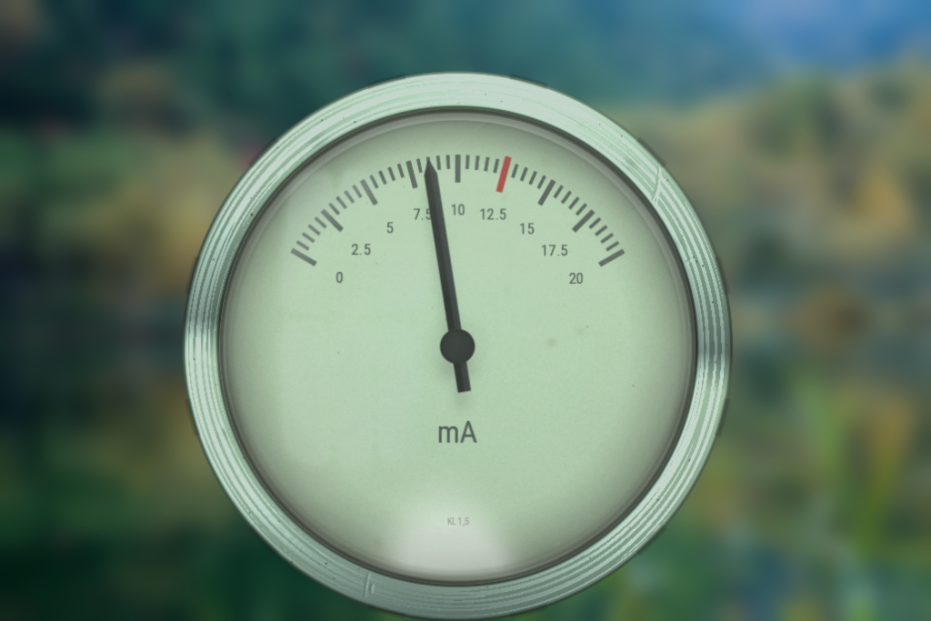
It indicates 8.5,mA
